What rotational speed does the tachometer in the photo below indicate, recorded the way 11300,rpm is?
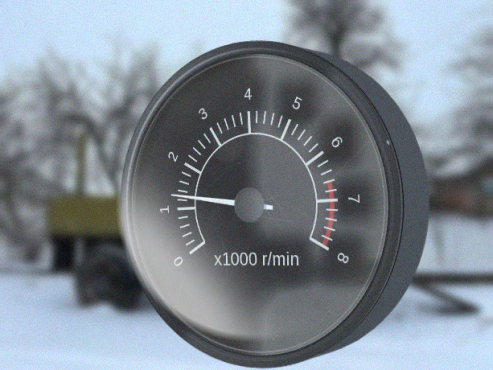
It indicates 1300,rpm
